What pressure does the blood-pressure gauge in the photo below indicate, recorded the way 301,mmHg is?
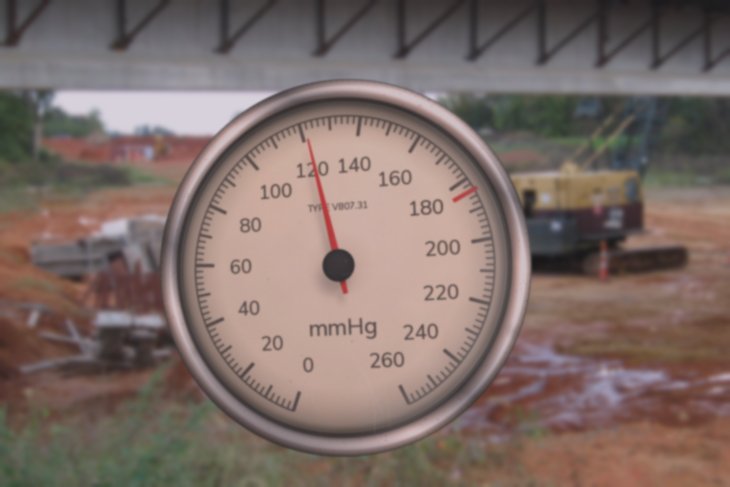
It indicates 122,mmHg
